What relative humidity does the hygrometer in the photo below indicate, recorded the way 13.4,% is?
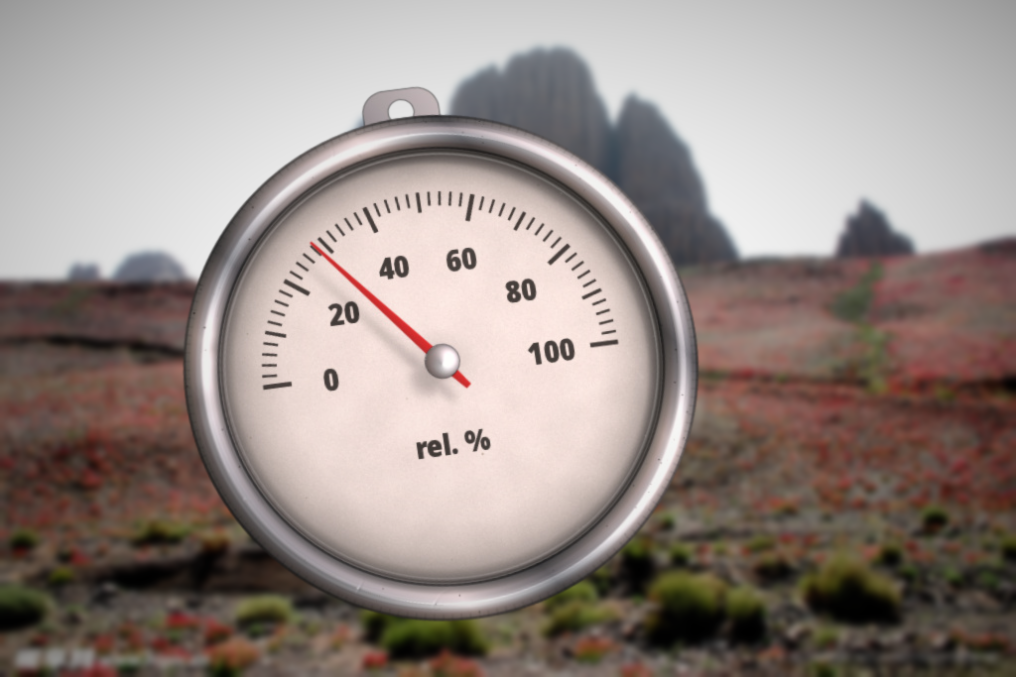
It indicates 28,%
